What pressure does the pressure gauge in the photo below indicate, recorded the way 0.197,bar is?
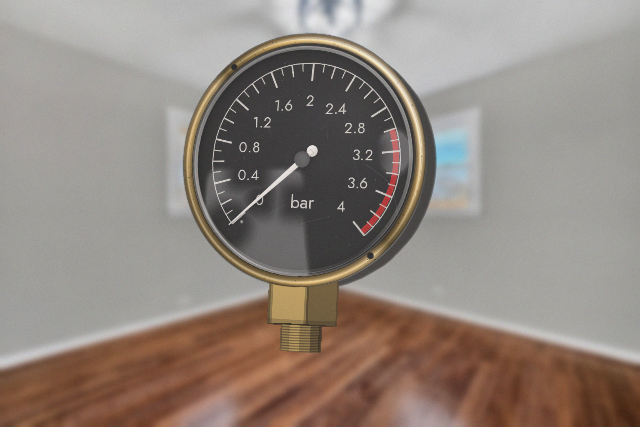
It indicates 0,bar
